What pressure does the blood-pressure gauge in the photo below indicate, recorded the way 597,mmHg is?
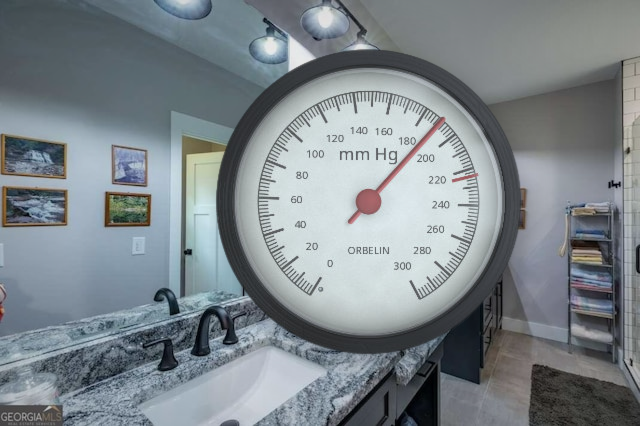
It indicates 190,mmHg
